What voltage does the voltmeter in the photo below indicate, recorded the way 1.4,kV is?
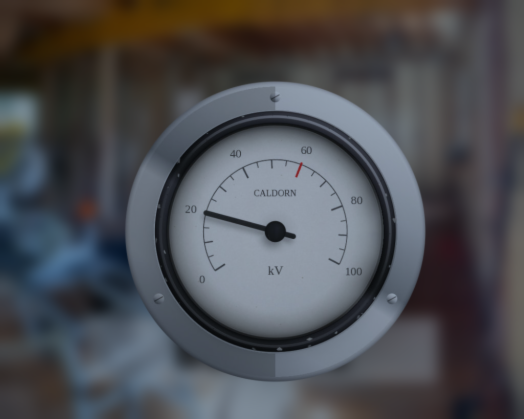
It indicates 20,kV
